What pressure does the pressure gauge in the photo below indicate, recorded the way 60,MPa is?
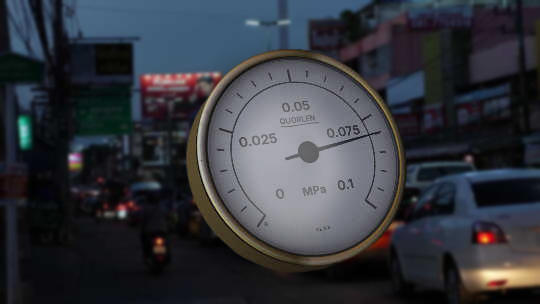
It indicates 0.08,MPa
